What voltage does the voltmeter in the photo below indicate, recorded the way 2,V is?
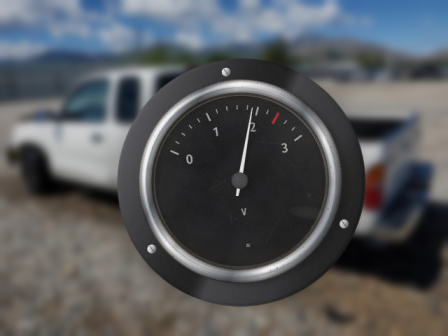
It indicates 1.9,V
